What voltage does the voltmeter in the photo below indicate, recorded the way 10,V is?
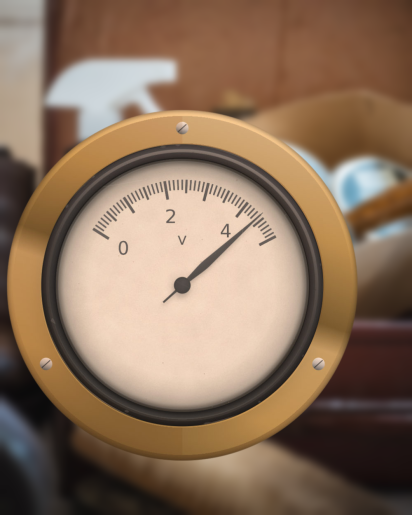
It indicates 4.4,V
